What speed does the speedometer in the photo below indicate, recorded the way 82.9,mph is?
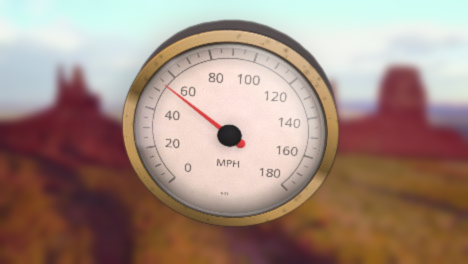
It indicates 55,mph
